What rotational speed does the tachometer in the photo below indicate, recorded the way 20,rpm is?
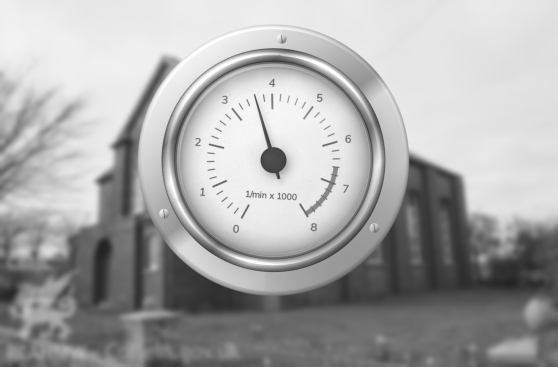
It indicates 3600,rpm
